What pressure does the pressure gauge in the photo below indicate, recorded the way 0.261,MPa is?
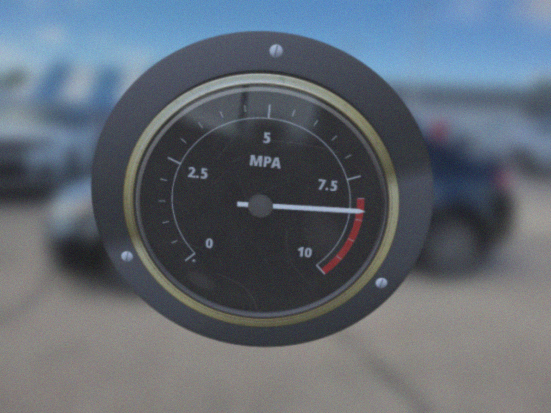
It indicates 8.25,MPa
